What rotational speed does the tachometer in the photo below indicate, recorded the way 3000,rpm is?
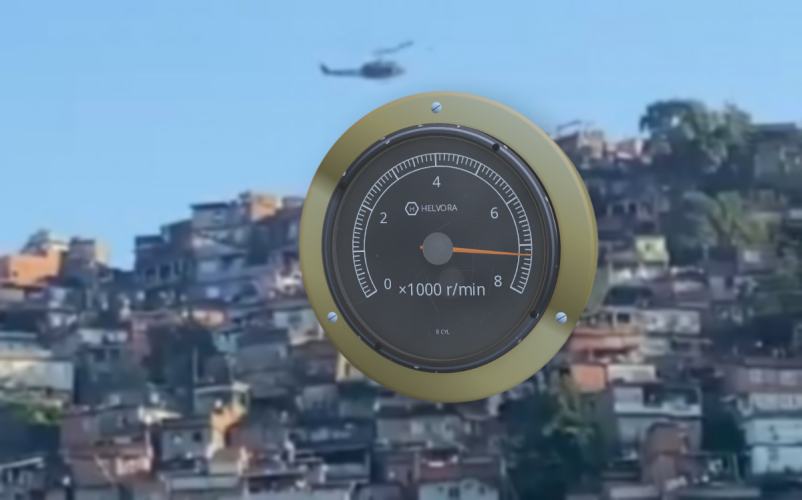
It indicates 7200,rpm
